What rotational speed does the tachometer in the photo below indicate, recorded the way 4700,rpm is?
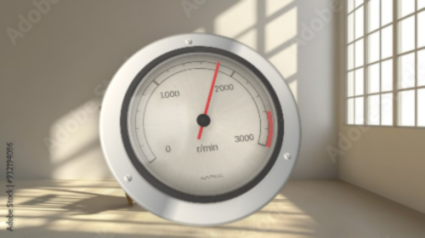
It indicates 1800,rpm
